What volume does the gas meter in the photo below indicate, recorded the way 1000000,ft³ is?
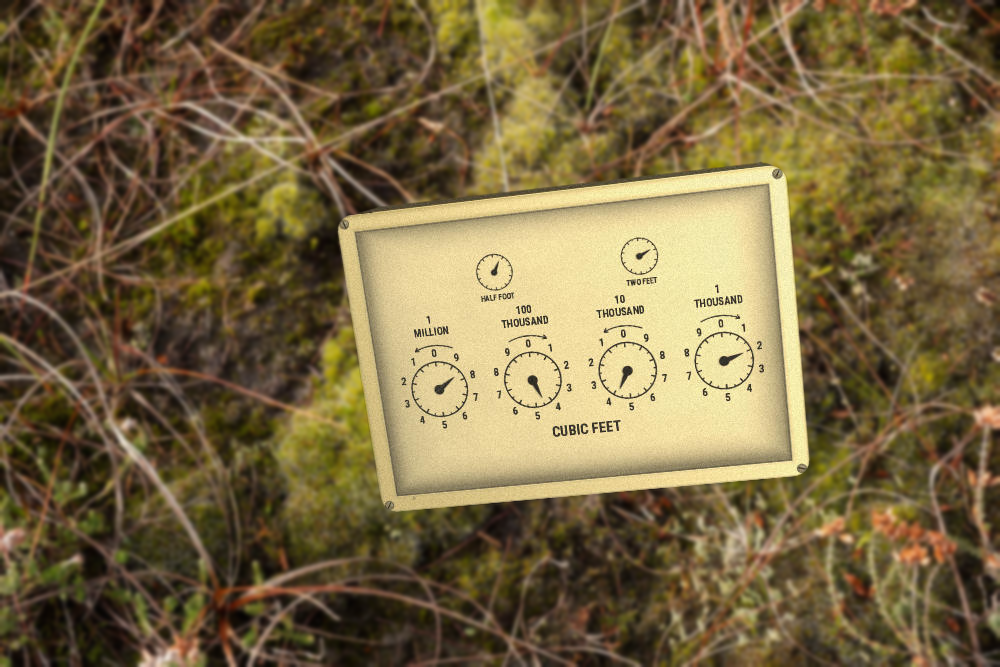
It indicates 844200,ft³
